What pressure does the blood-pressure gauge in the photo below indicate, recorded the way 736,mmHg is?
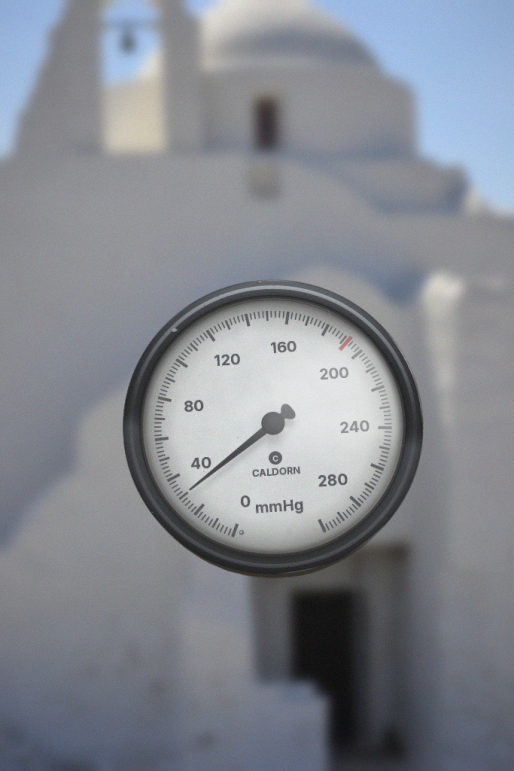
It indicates 30,mmHg
